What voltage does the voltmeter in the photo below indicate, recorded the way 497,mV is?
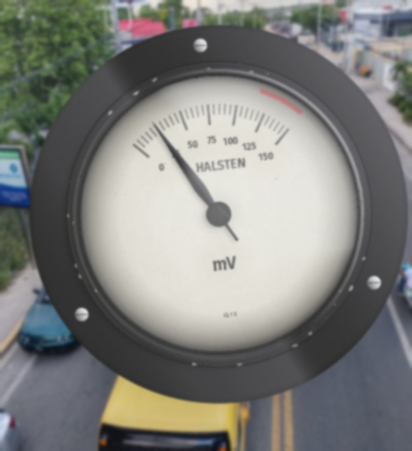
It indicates 25,mV
